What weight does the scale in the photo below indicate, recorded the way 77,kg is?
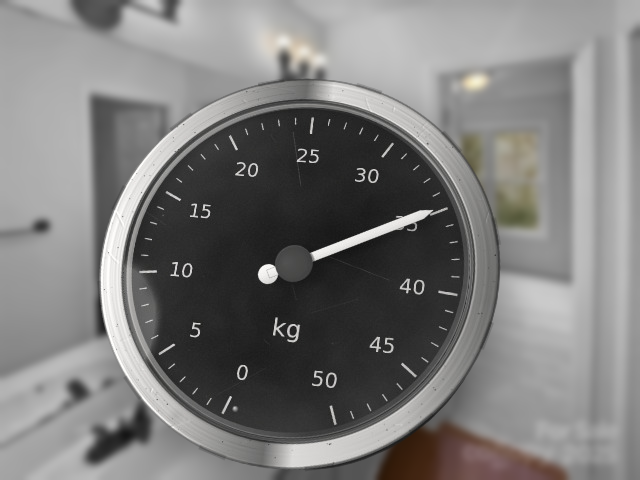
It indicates 35,kg
